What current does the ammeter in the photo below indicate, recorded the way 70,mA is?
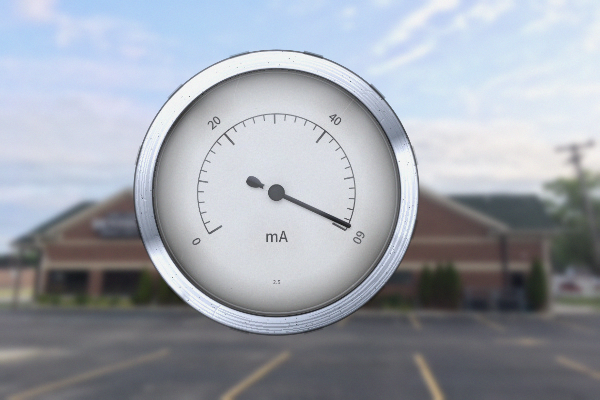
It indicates 59,mA
